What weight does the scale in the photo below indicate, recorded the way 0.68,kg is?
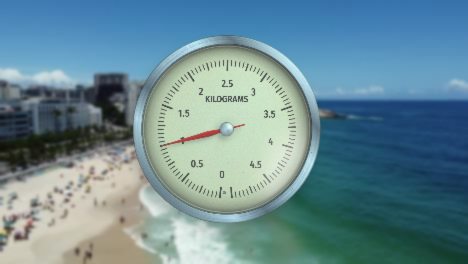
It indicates 1,kg
